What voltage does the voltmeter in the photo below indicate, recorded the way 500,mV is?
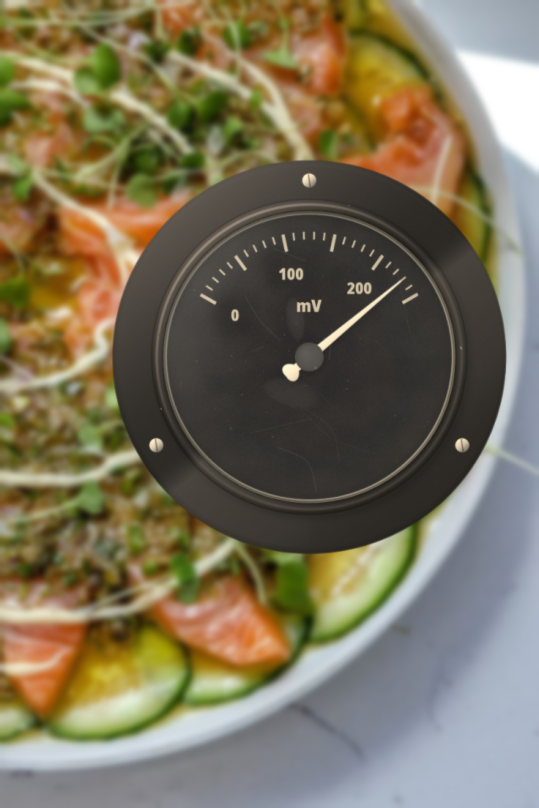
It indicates 230,mV
